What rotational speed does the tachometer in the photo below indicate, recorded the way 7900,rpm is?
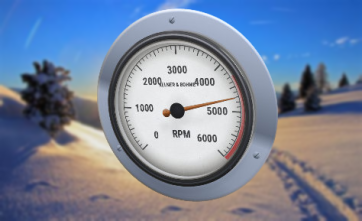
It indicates 4700,rpm
